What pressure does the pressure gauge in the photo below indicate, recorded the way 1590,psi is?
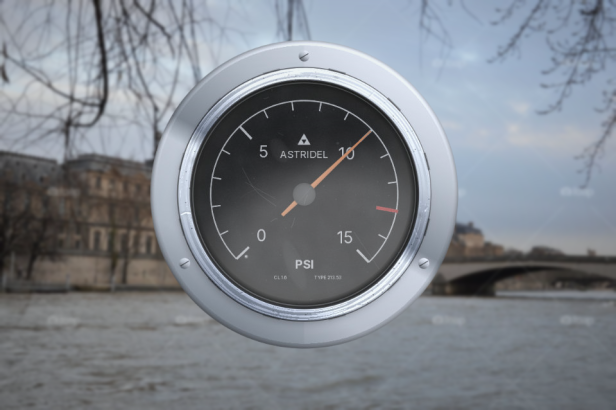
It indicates 10,psi
